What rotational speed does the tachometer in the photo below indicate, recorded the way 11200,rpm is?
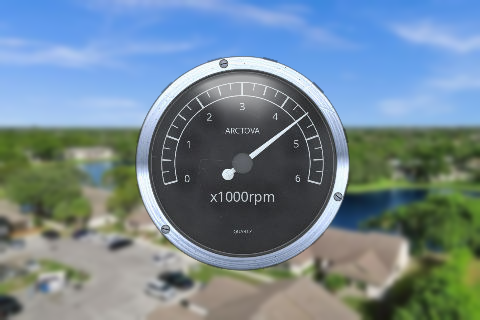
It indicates 4500,rpm
